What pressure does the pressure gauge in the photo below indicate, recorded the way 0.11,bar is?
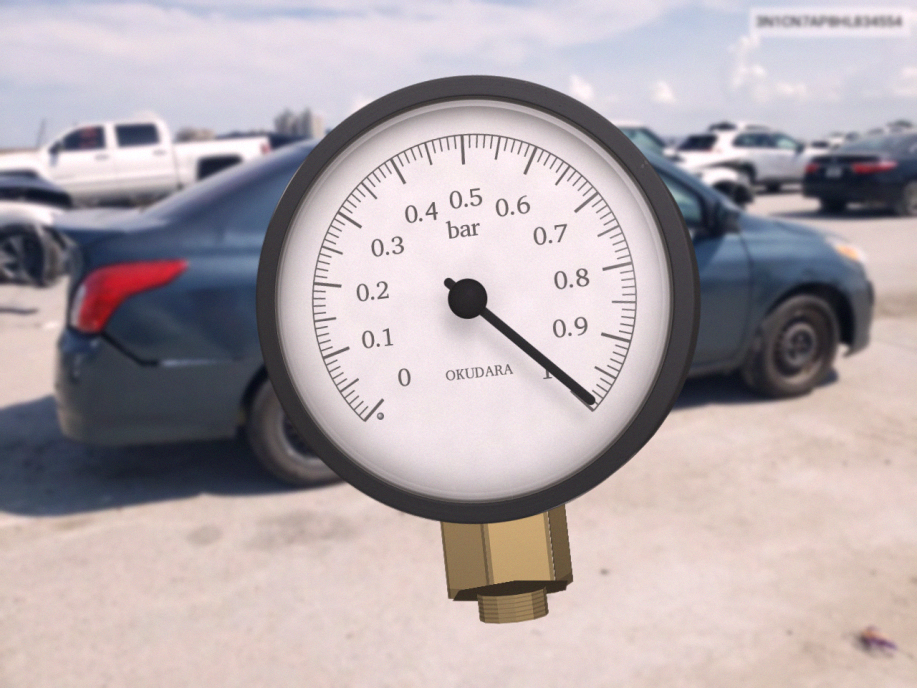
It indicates 0.99,bar
